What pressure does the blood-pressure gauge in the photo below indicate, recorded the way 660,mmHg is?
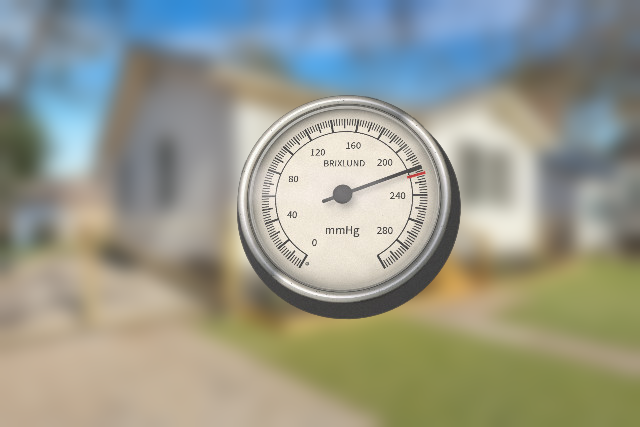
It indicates 220,mmHg
